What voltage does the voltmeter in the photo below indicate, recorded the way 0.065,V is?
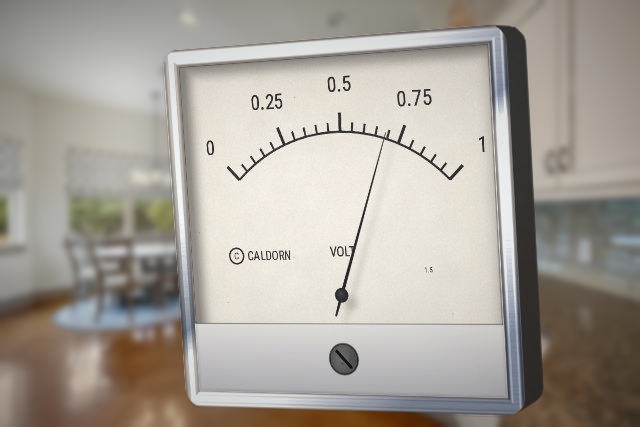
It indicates 0.7,V
